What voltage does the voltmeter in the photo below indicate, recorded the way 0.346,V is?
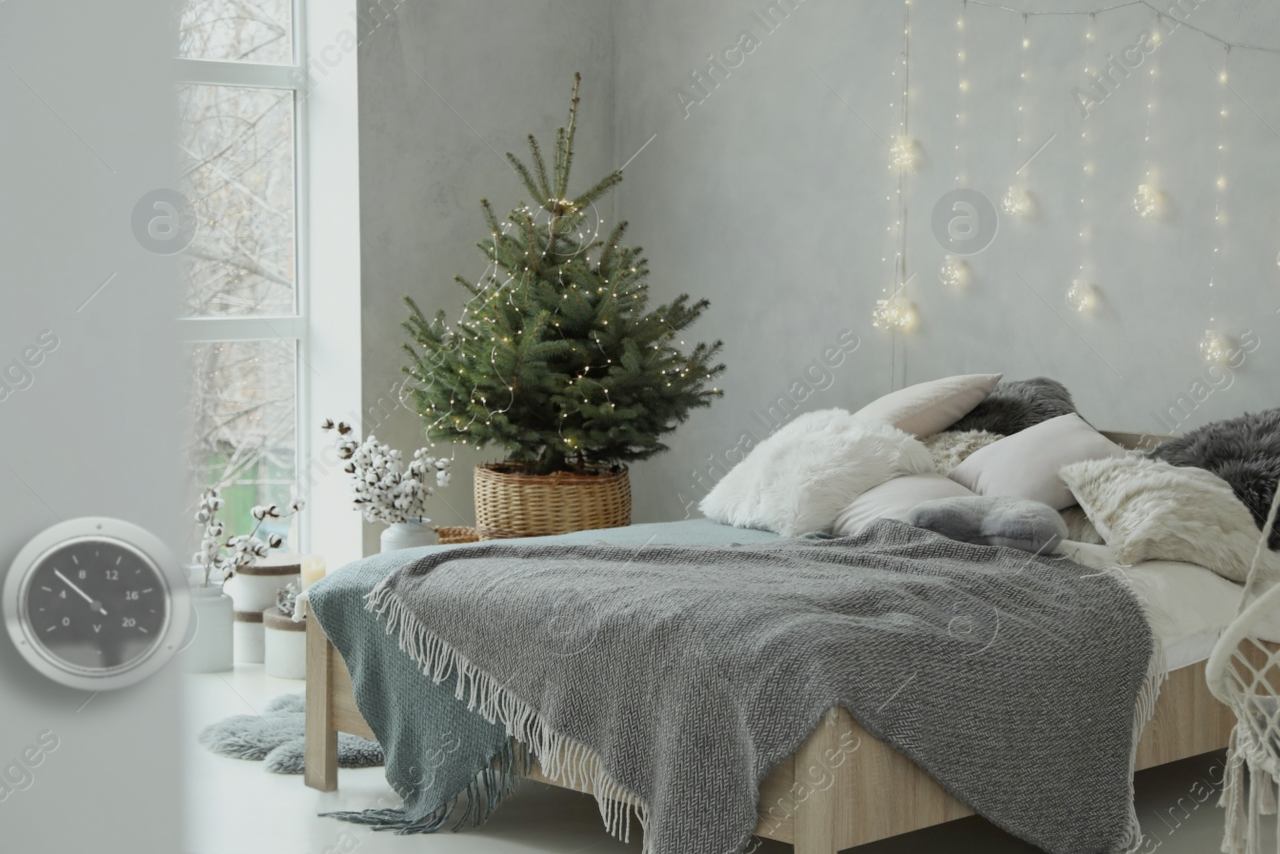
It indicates 6,V
